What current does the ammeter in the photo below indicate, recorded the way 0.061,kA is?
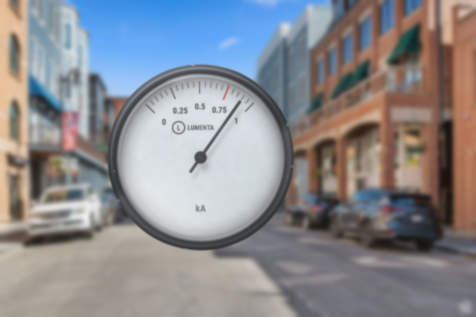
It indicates 0.9,kA
